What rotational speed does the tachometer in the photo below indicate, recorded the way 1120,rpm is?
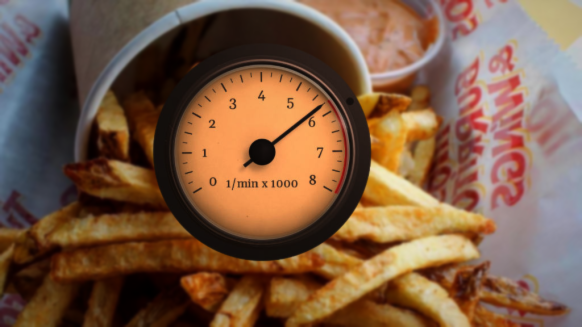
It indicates 5750,rpm
